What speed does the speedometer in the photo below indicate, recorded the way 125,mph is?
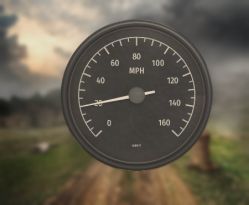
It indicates 20,mph
